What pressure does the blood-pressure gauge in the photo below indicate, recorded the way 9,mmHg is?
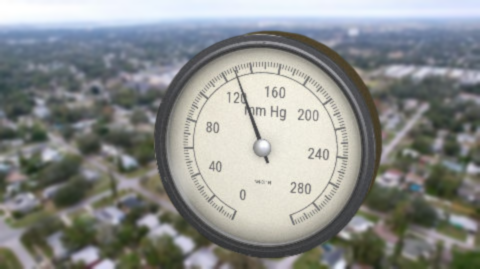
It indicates 130,mmHg
